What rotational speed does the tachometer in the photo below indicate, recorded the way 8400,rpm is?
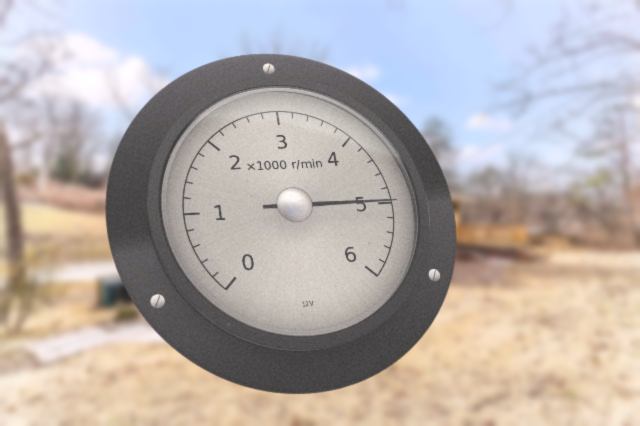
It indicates 5000,rpm
